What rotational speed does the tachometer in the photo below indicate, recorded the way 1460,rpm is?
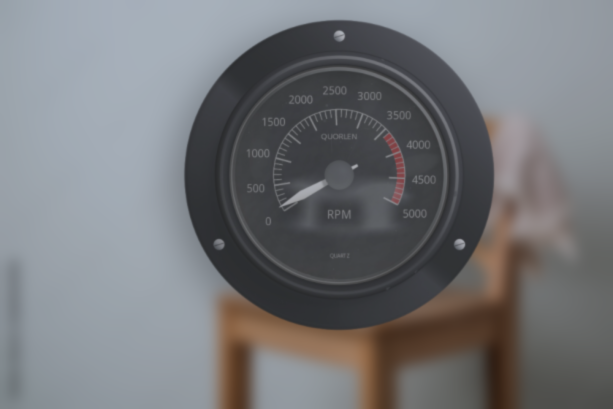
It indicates 100,rpm
